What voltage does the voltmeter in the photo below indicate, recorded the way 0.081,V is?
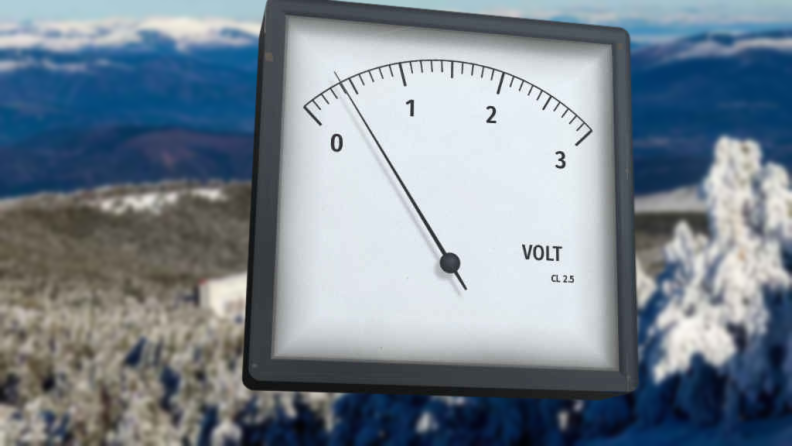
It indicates 0.4,V
